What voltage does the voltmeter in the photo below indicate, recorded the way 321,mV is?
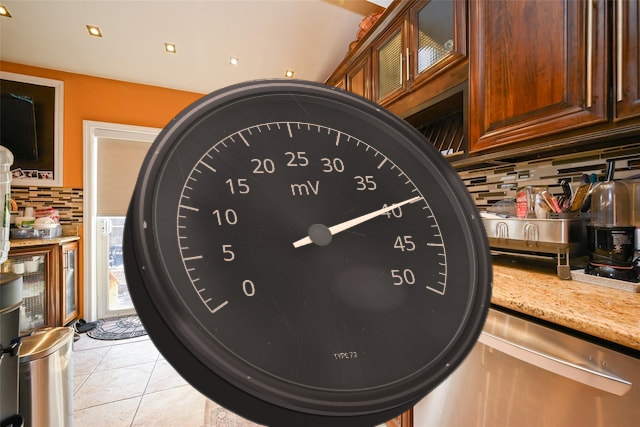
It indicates 40,mV
